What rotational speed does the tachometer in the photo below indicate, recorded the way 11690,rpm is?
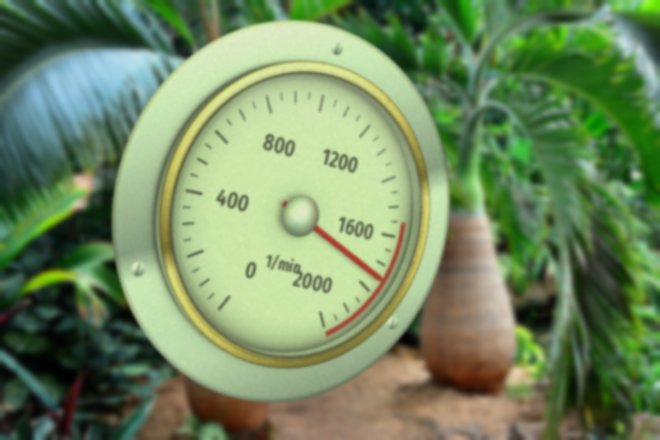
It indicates 1750,rpm
